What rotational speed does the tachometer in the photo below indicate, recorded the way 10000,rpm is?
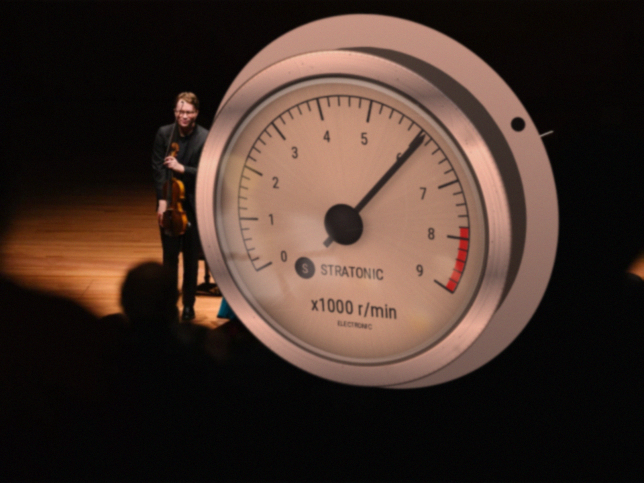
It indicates 6100,rpm
